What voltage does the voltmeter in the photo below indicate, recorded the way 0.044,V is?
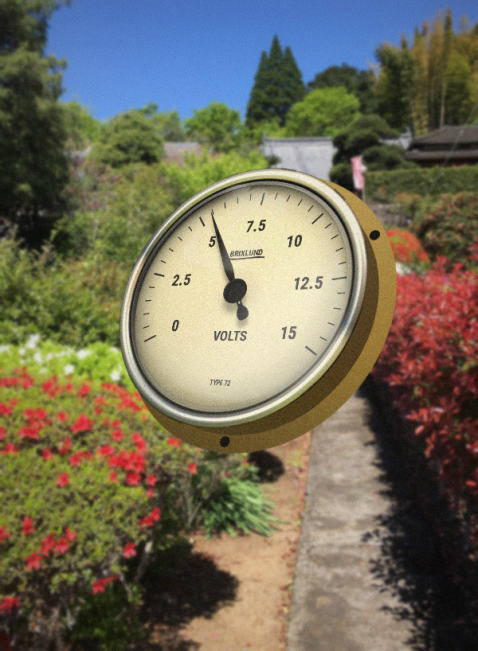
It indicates 5.5,V
